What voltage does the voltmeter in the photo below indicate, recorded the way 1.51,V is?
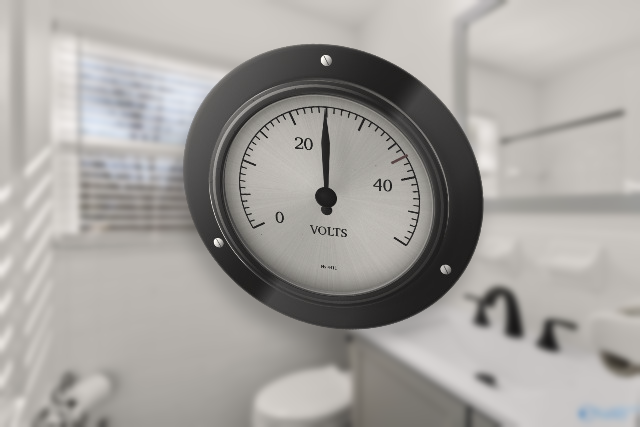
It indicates 25,V
